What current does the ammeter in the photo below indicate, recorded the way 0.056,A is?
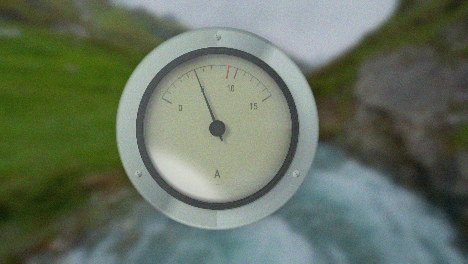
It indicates 5,A
